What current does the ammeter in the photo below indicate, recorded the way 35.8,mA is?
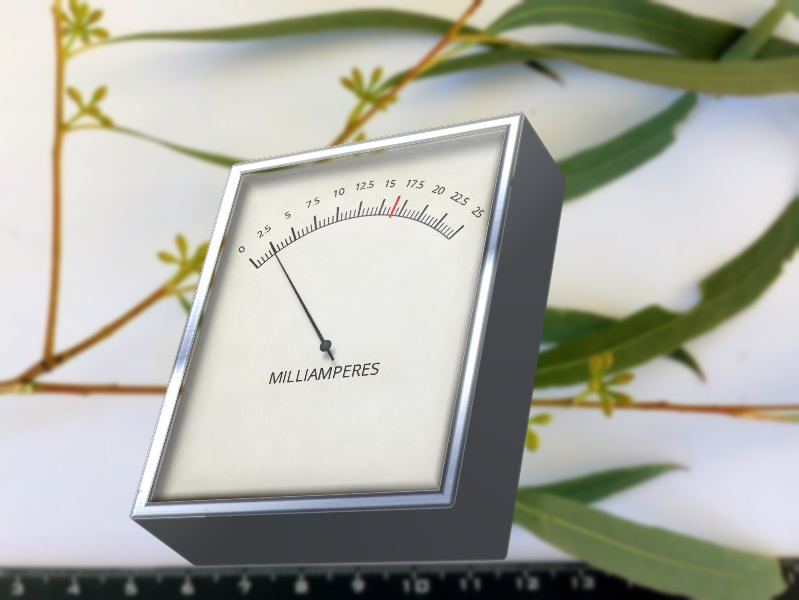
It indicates 2.5,mA
